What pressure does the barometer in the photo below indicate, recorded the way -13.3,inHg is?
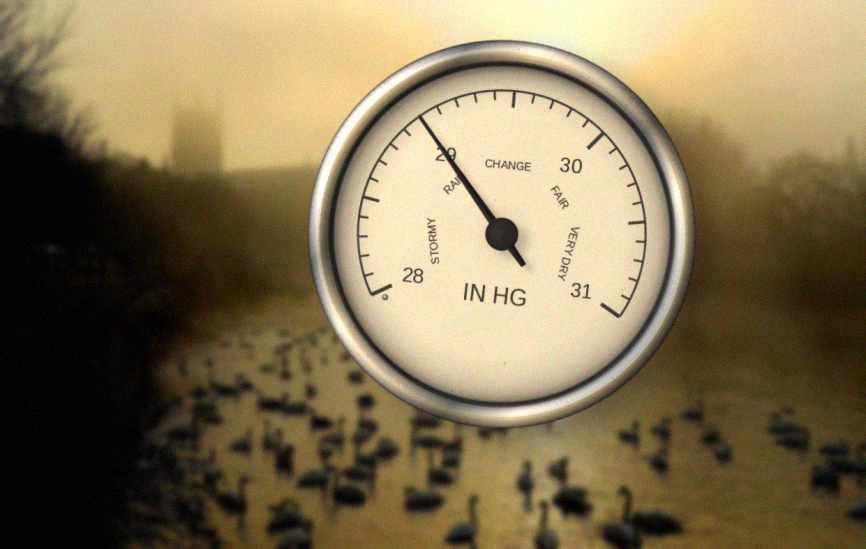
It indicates 29,inHg
